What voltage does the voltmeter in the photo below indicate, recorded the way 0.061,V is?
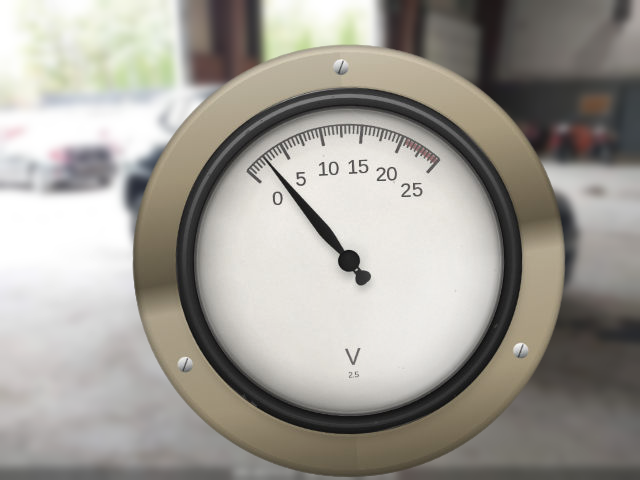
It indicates 2.5,V
